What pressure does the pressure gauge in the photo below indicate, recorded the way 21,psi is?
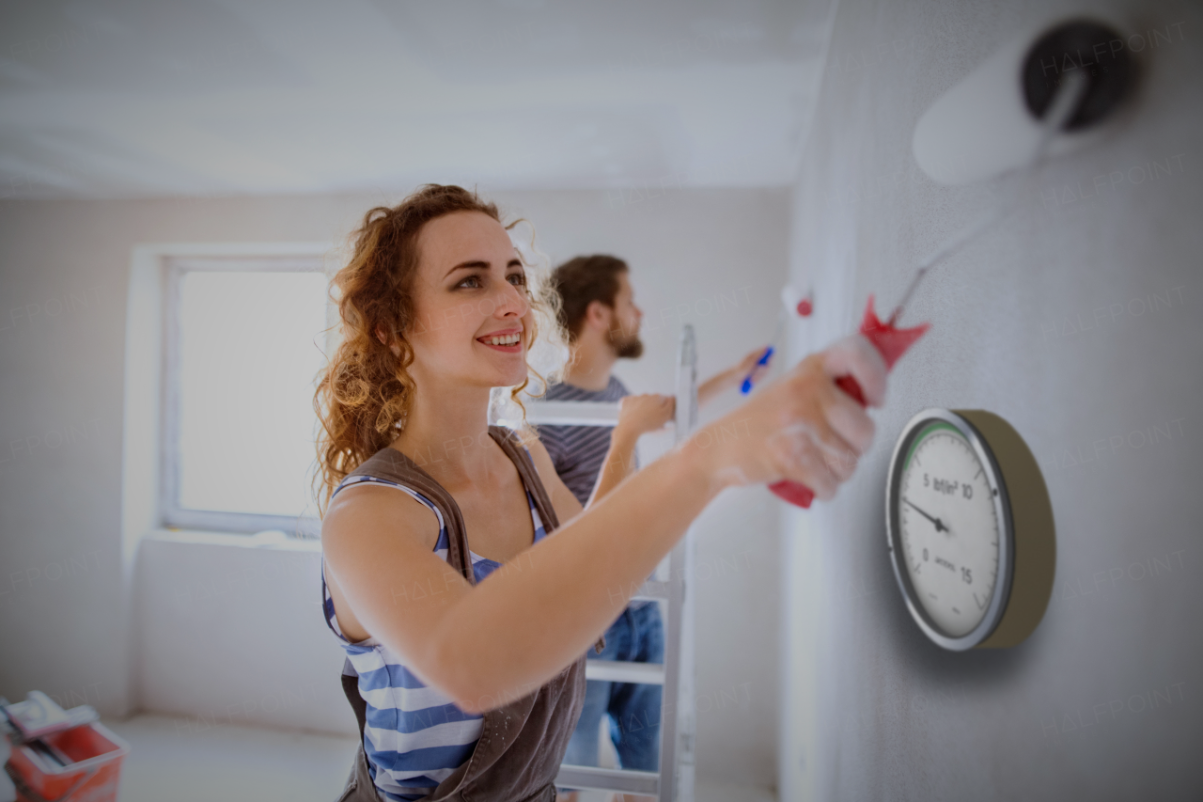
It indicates 3,psi
